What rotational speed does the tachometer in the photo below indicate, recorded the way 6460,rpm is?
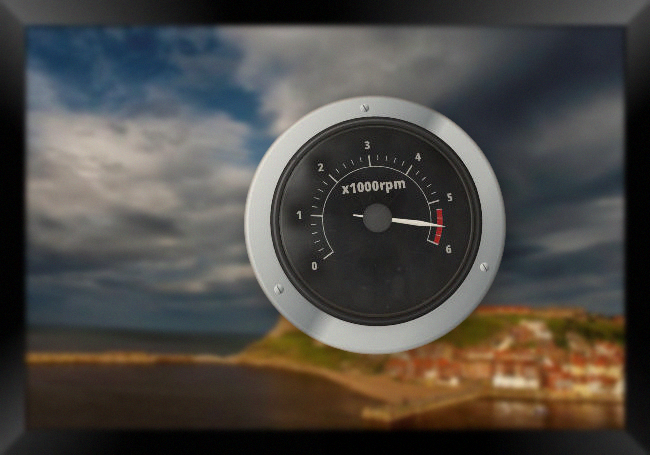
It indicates 5600,rpm
